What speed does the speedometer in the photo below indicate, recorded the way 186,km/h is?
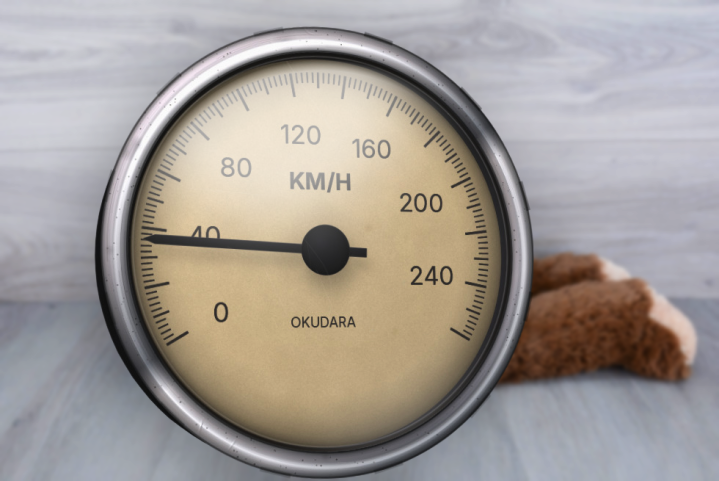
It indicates 36,km/h
